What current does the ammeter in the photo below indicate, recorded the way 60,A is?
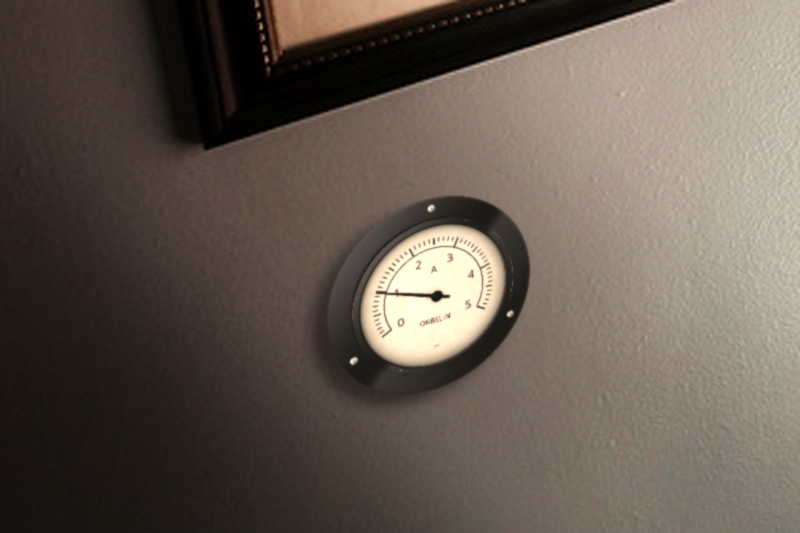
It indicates 1,A
